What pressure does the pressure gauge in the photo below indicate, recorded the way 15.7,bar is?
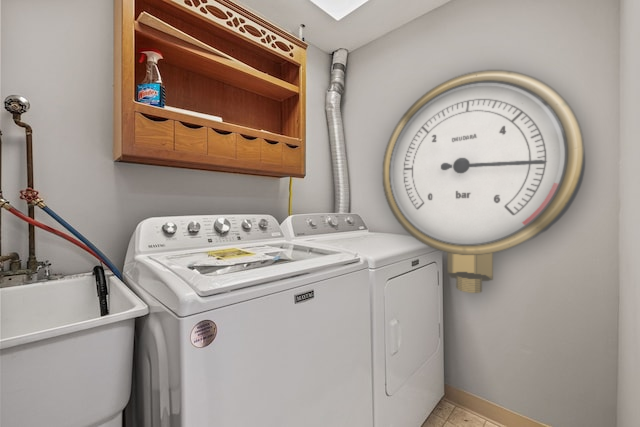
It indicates 5,bar
